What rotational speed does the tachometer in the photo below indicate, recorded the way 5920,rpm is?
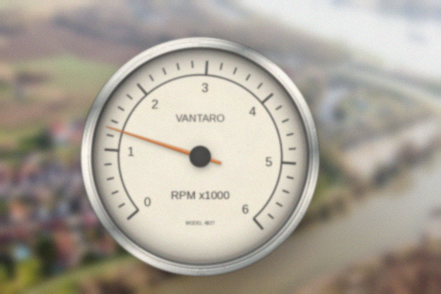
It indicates 1300,rpm
